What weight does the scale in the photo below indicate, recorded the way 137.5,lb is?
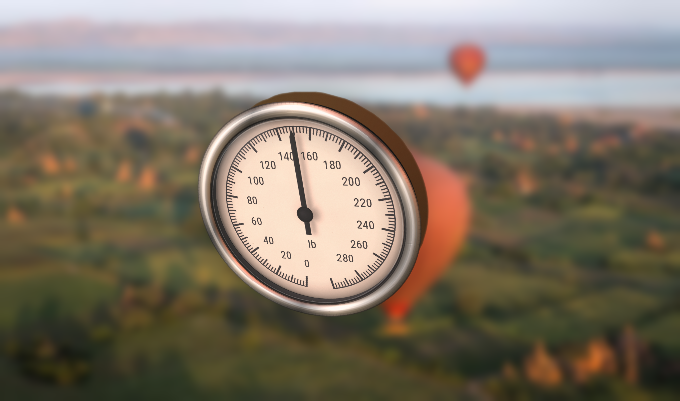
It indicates 150,lb
